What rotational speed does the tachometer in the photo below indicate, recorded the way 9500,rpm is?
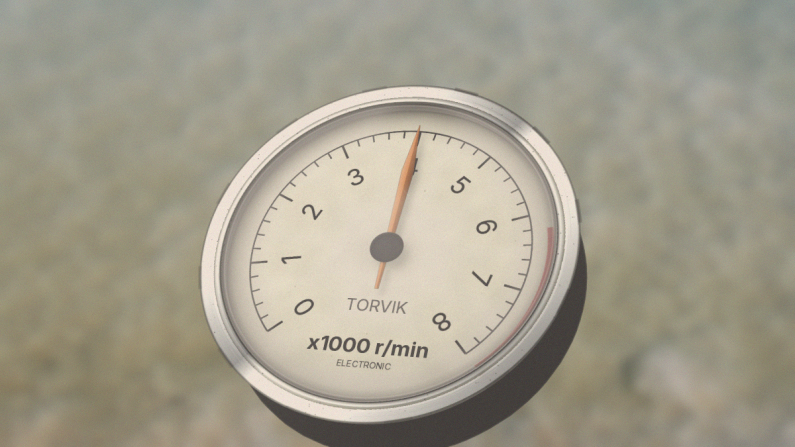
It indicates 4000,rpm
